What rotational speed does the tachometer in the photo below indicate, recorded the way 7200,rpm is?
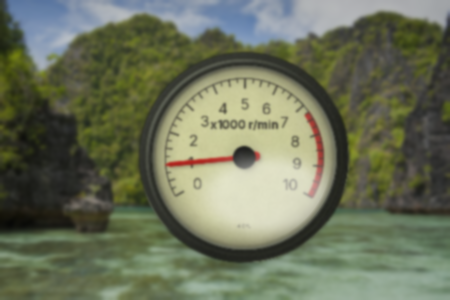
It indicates 1000,rpm
